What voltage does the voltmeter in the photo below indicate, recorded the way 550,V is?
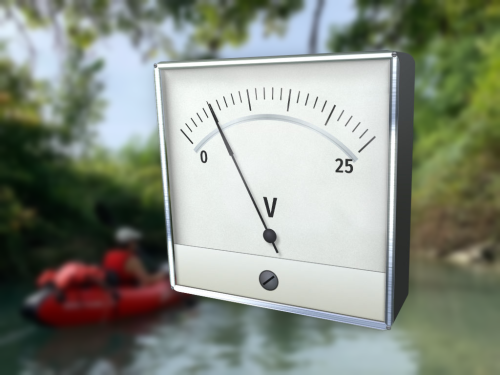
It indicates 5,V
